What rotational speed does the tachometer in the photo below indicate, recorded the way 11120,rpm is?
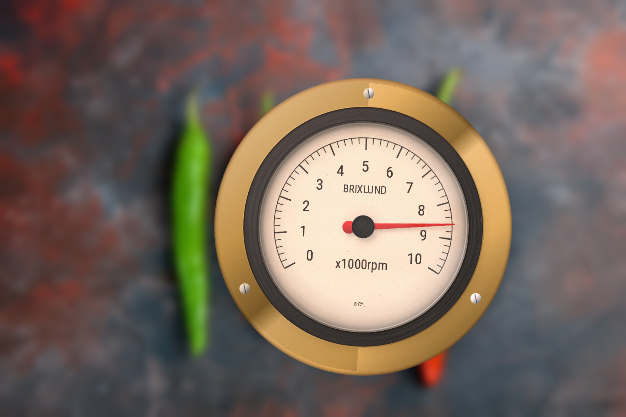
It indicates 8600,rpm
